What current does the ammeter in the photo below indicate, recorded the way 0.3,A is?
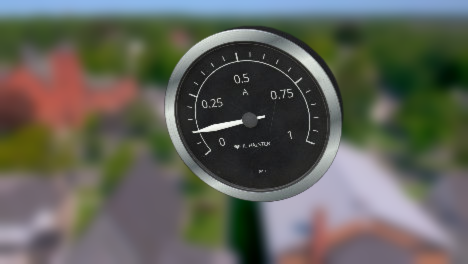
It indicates 0.1,A
